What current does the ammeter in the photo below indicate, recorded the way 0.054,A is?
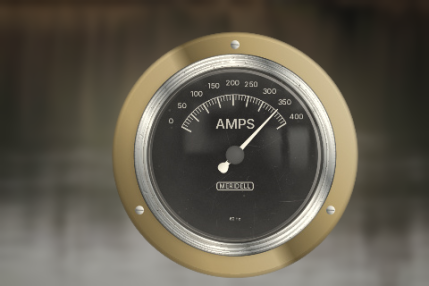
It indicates 350,A
